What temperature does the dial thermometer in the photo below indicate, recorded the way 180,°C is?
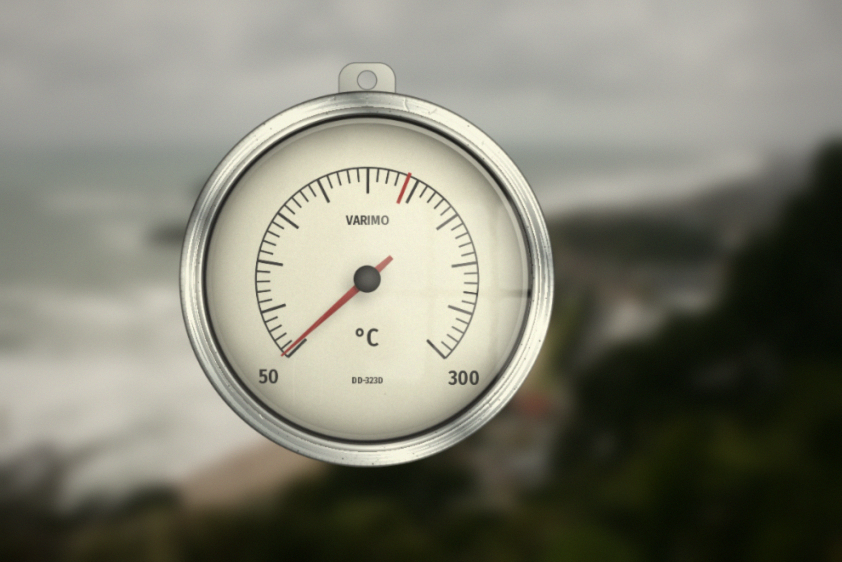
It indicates 52.5,°C
